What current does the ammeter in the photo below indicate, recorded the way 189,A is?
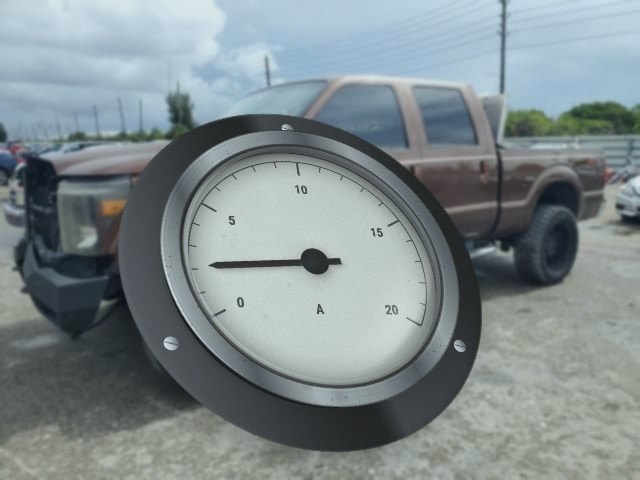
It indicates 2,A
